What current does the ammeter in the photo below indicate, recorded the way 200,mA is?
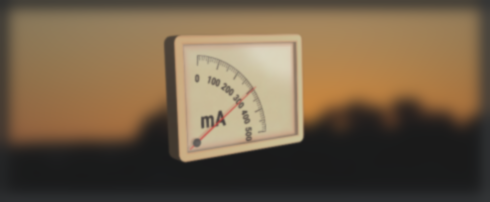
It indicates 300,mA
